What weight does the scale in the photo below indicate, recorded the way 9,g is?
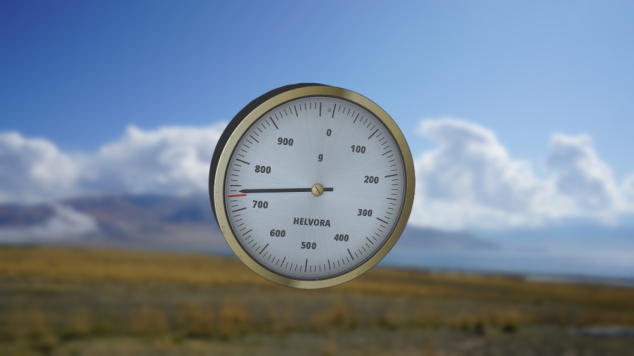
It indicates 740,g
